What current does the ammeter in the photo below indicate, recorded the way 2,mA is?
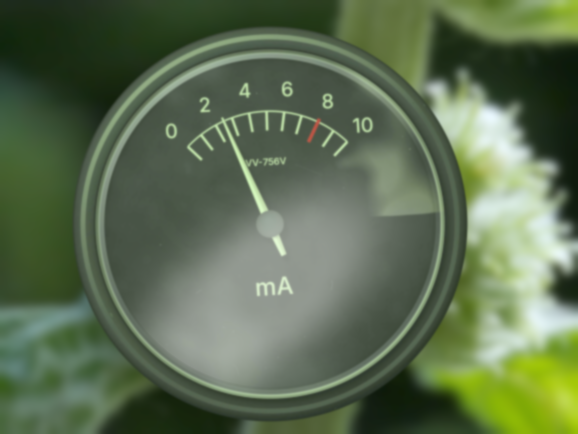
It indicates 2.5,mA
